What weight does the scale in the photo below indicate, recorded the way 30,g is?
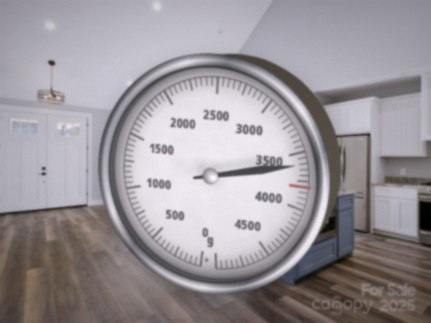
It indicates 3600,g
